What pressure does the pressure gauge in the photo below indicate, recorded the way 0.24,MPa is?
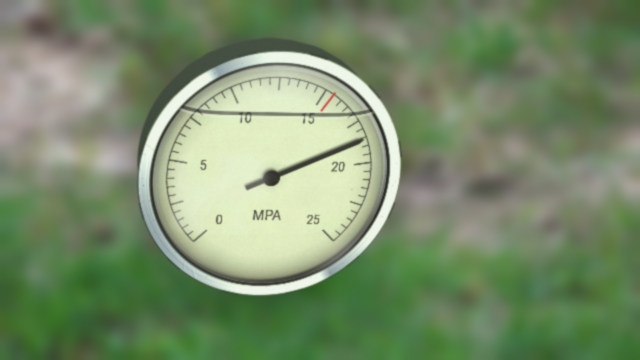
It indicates 18.5,MPa
